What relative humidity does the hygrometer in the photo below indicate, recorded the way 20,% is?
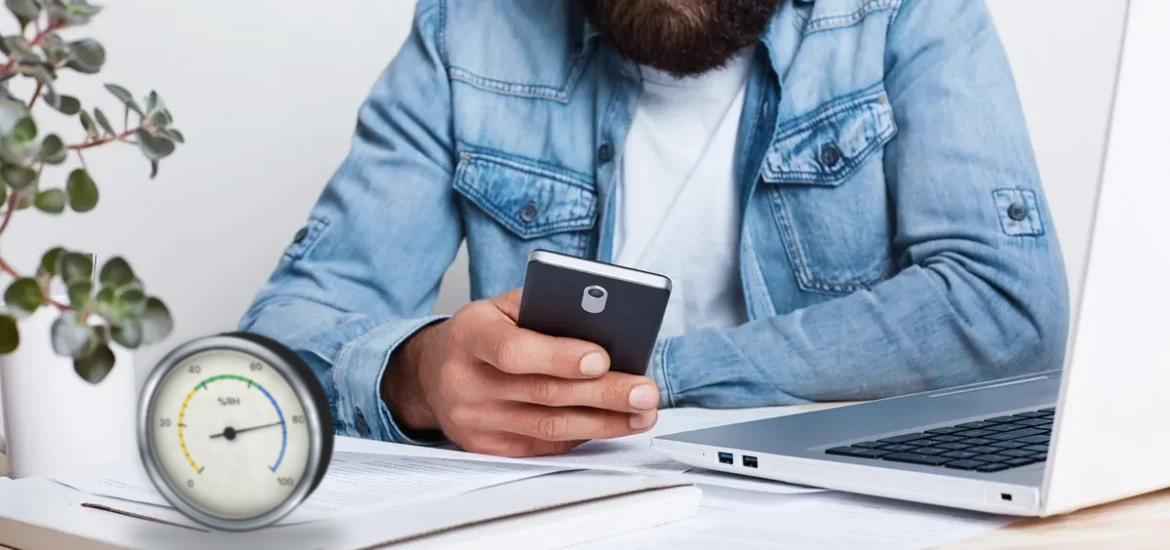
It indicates 80,%
